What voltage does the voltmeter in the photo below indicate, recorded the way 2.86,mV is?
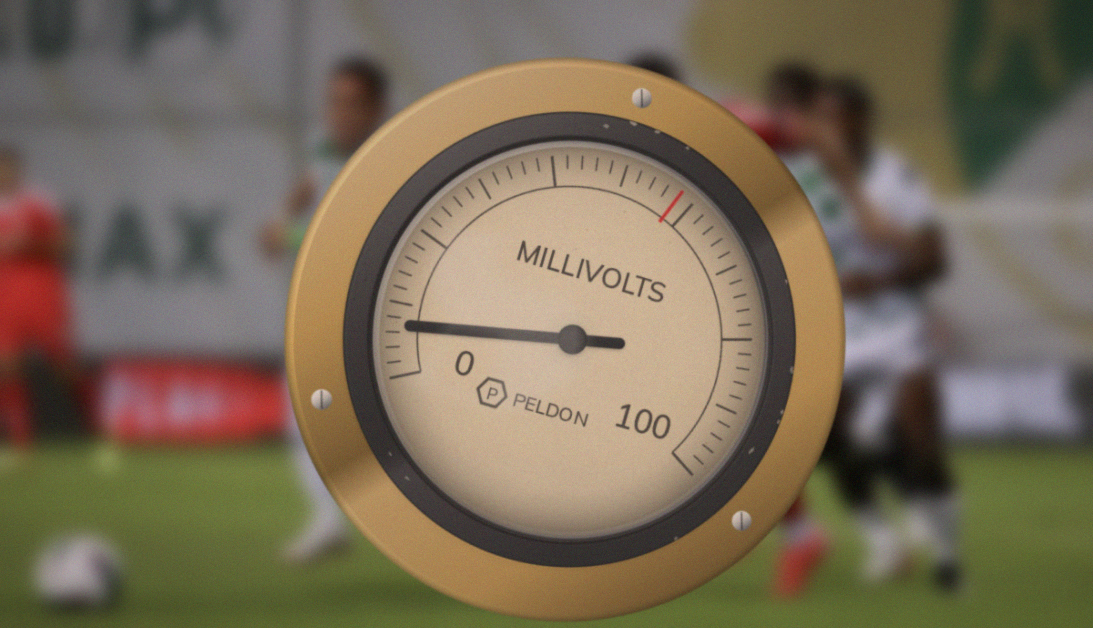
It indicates 7,mV
